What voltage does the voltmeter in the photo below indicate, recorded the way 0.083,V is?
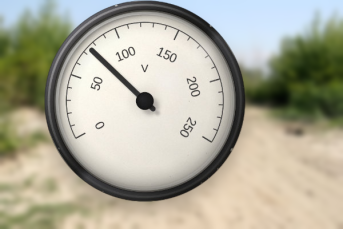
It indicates 75,V
